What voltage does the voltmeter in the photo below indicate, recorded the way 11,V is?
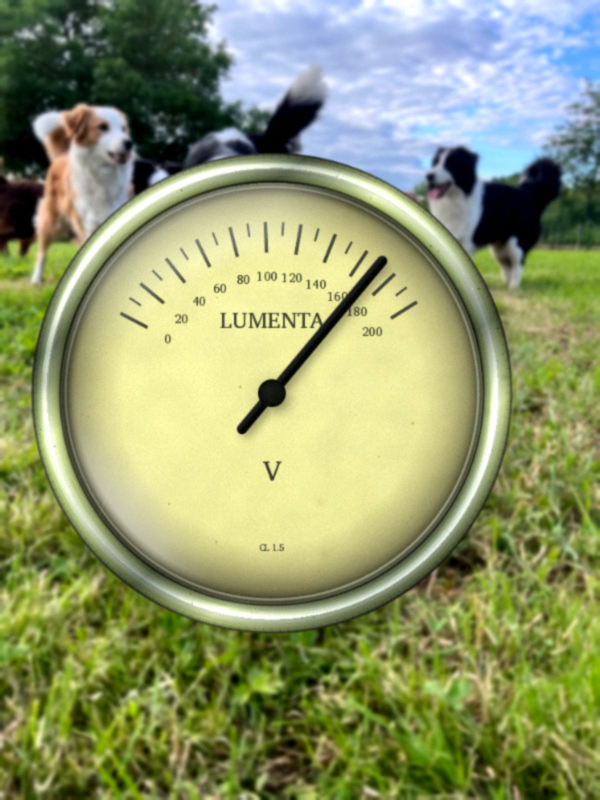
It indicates 170,V
